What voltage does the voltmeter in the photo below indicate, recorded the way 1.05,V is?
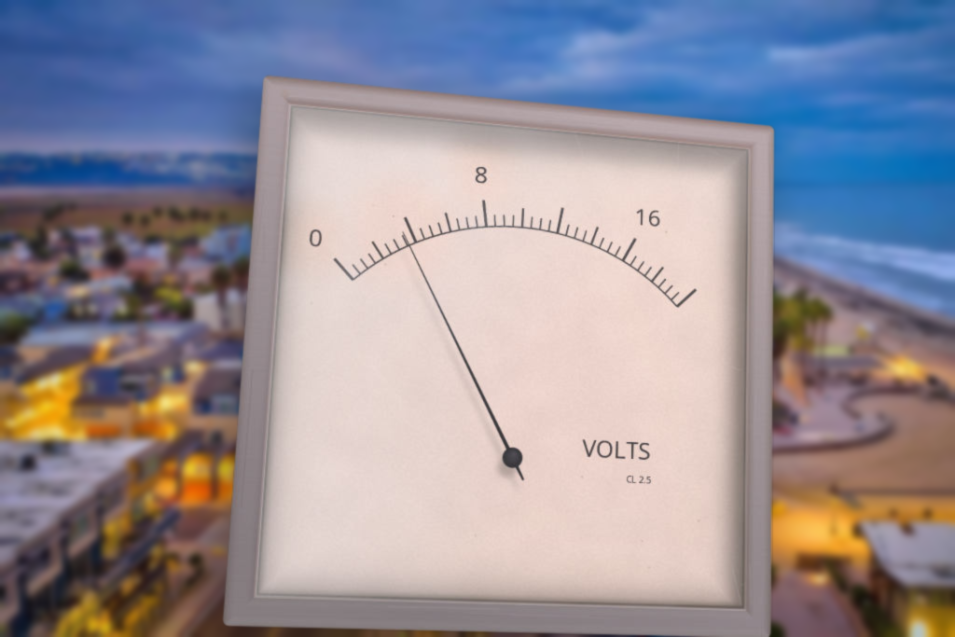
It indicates 3.5,V
